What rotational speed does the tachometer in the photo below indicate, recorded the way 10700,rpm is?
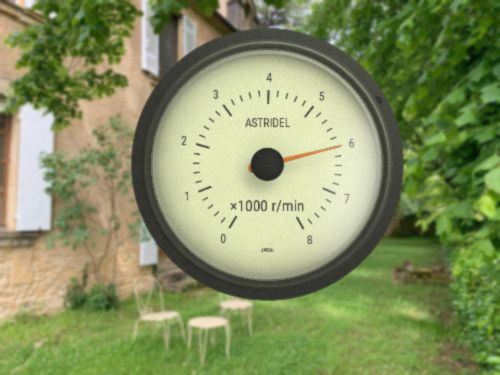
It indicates 6000,rpm
